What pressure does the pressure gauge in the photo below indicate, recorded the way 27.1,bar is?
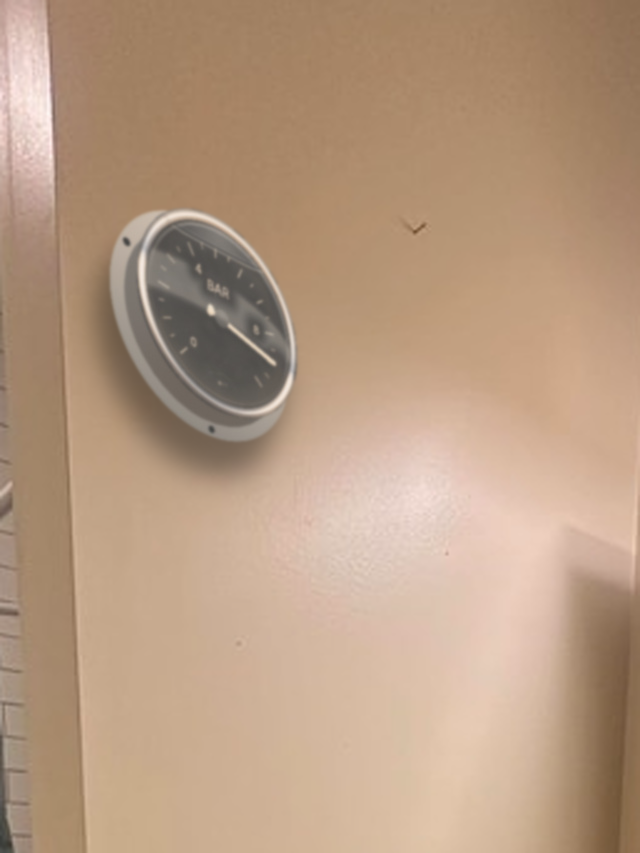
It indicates 9,bar
